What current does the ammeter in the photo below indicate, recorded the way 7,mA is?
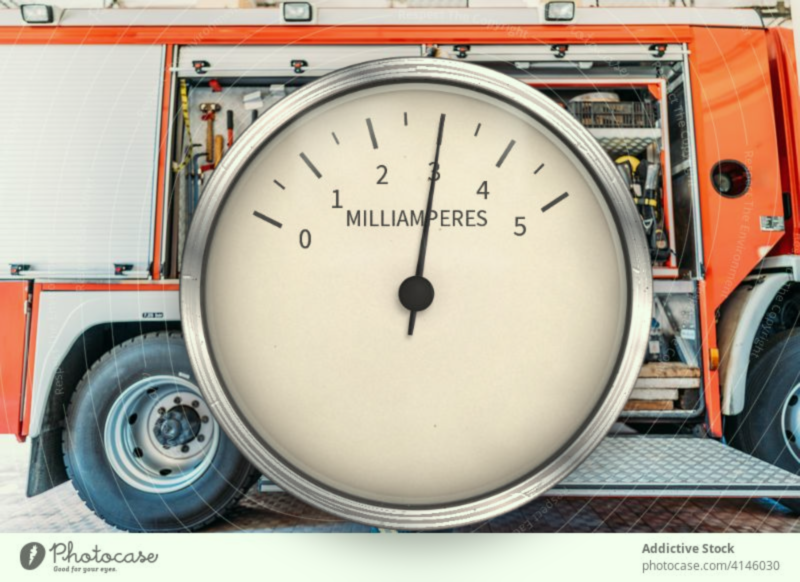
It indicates 3,mA
